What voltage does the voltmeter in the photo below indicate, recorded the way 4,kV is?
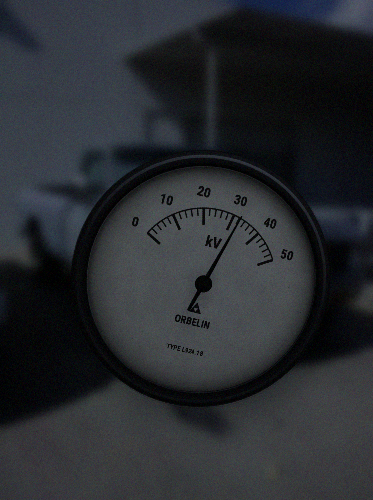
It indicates 32,kV
